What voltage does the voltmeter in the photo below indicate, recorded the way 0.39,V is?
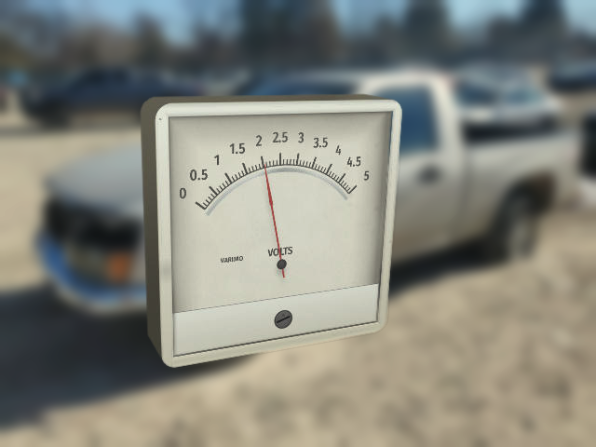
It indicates 2,V
